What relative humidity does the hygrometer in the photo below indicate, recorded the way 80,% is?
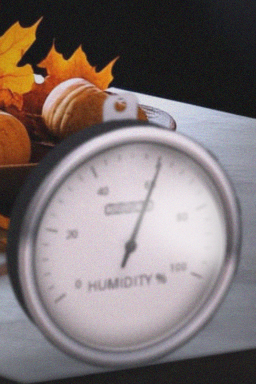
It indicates 60,%
